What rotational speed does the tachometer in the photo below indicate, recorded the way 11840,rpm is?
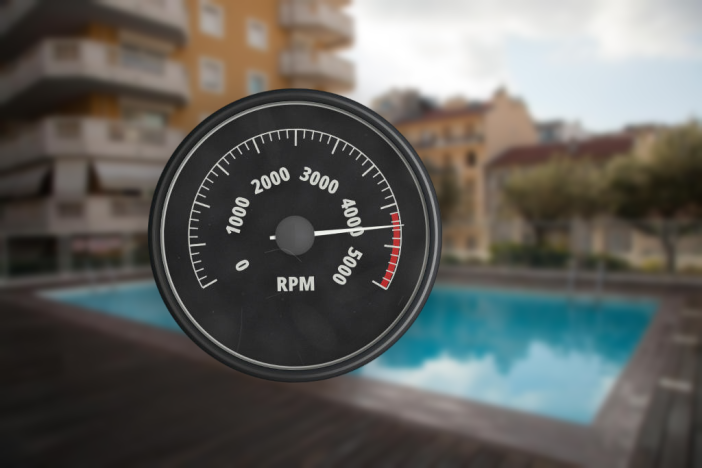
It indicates 4250,rpm
